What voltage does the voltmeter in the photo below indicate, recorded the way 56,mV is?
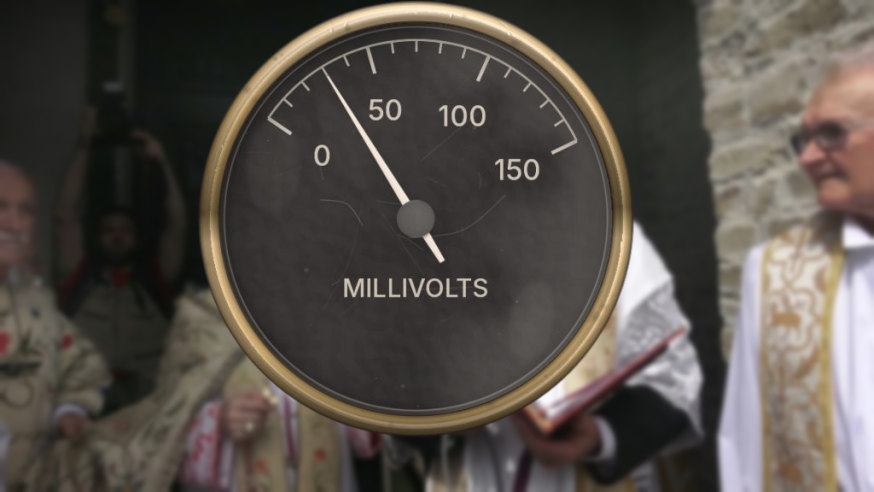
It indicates 30,mV
